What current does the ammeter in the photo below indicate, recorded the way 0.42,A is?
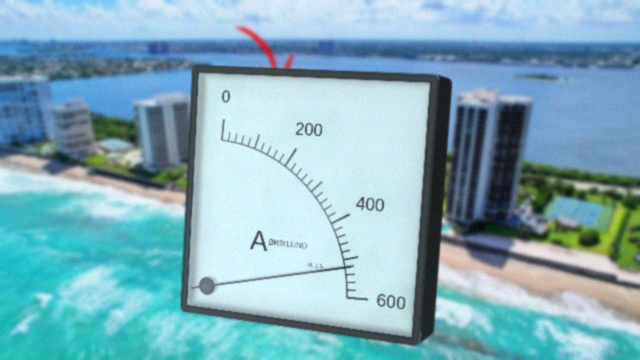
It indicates 520,A
